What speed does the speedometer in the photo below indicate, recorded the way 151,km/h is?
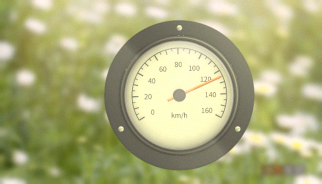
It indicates 125,km/h
